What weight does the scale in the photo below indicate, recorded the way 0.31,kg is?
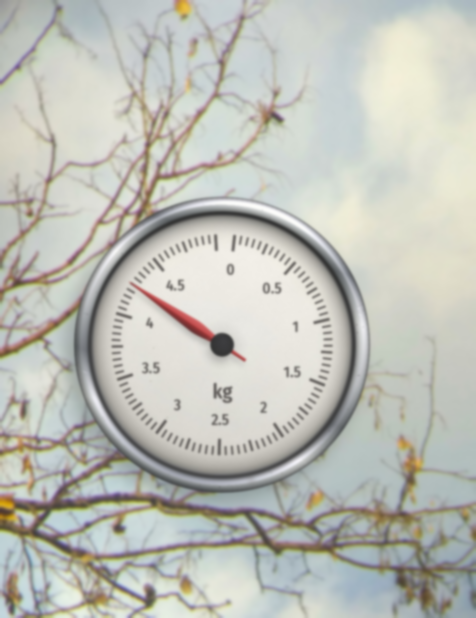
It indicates 4.25,kg
